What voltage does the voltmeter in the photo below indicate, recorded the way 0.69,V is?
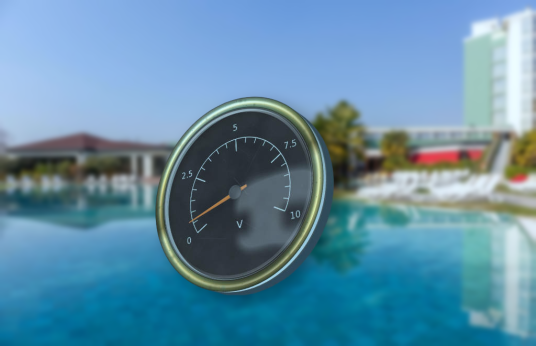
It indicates 0.5,V
